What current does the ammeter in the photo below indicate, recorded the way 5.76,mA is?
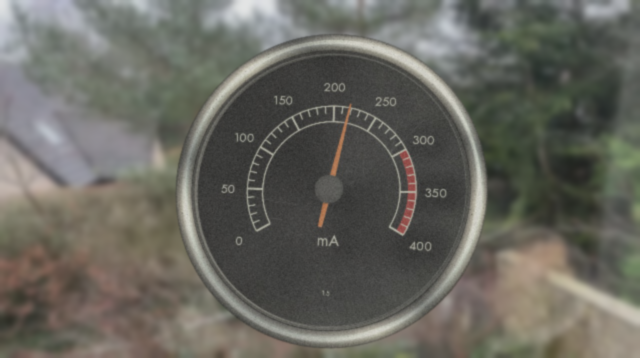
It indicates 220,mA
